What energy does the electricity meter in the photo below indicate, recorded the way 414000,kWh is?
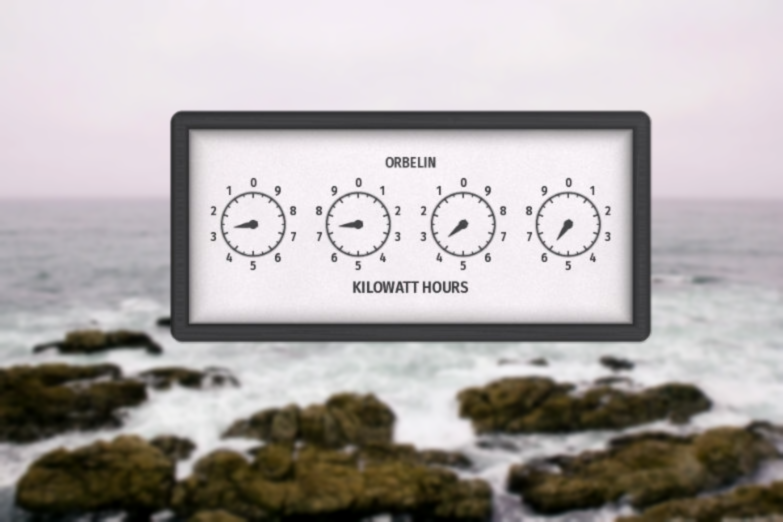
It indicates 2736,kWh
